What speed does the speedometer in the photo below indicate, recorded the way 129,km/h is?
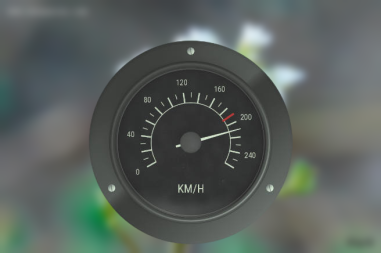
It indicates 210,km/h
